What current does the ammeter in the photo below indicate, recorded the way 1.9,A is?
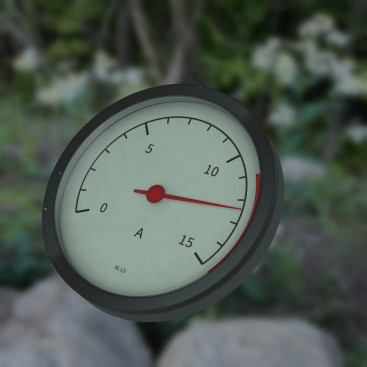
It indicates 12.5,A
